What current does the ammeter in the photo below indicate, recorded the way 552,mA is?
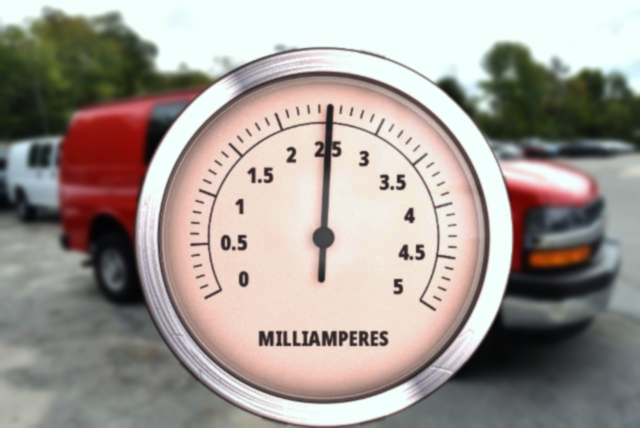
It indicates 2.5,mA
